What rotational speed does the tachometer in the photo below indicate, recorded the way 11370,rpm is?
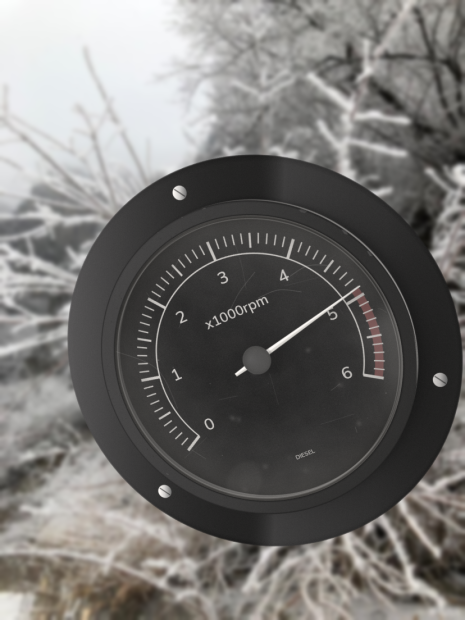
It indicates 4900,rpm
